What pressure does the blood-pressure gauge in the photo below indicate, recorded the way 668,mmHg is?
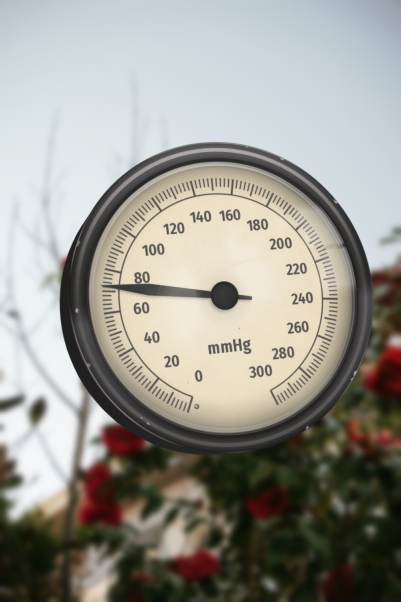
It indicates 72,mmHg
